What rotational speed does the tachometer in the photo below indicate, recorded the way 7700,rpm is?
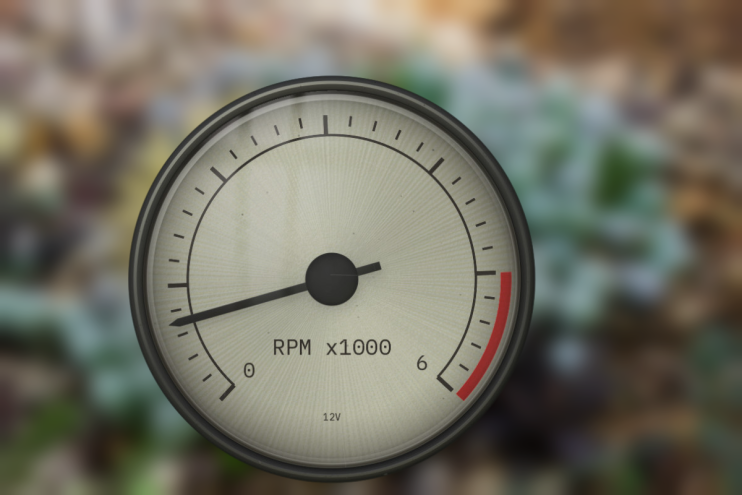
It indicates 700,rpm
